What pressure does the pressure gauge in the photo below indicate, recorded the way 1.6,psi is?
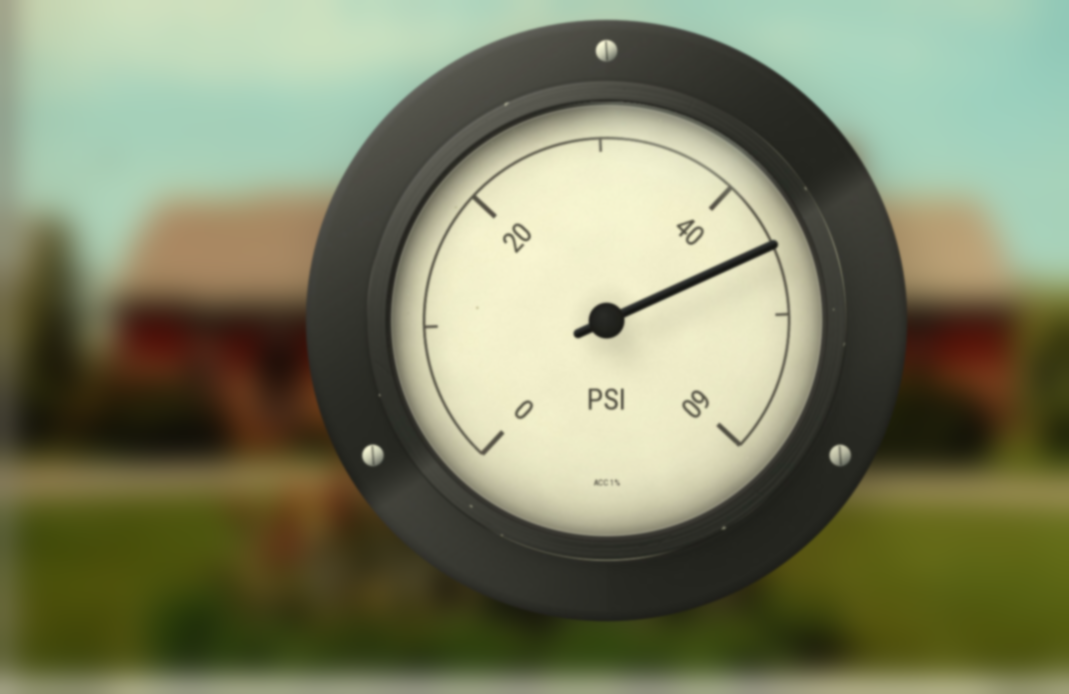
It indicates 45,psi
